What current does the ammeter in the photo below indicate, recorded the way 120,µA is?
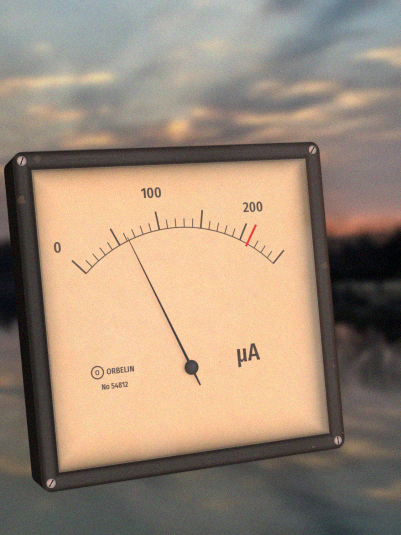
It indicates 60,µA
